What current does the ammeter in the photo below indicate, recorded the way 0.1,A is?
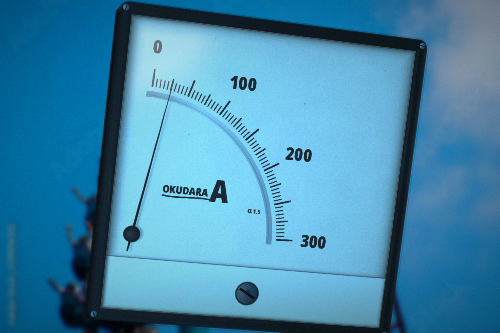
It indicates 25,A
